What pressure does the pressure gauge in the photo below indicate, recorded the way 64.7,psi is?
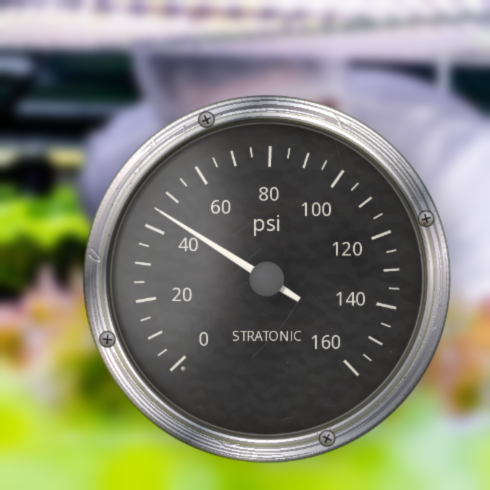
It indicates 45,psi
